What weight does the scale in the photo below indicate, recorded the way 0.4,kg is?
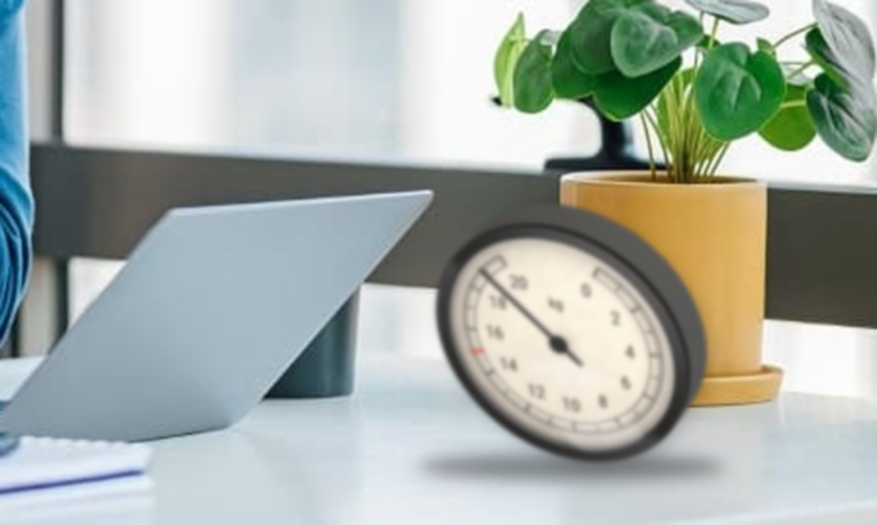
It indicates 19,kg
